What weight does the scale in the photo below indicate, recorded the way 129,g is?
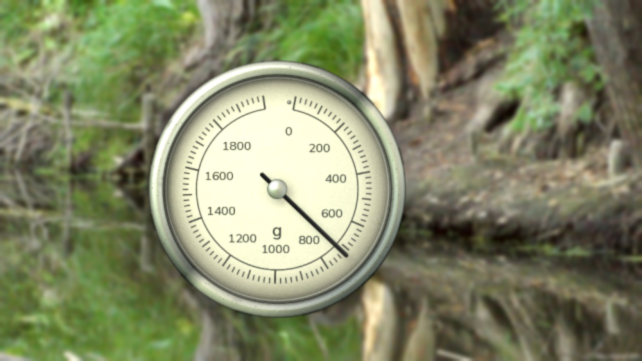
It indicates 720,g
